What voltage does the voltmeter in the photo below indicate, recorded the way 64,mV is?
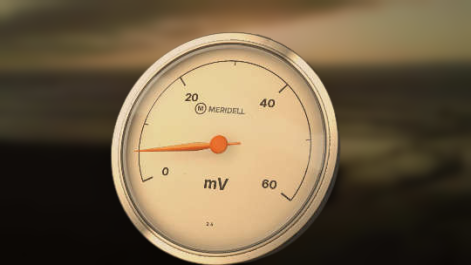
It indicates 5,mV
